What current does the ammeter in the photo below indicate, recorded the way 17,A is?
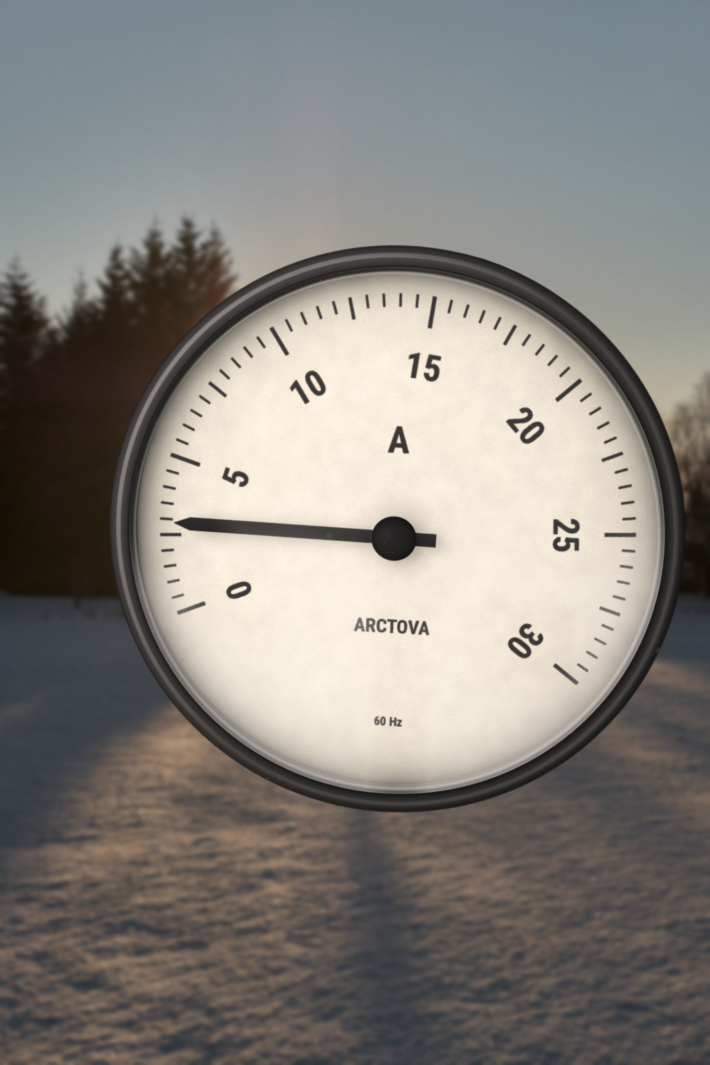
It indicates 3,A
